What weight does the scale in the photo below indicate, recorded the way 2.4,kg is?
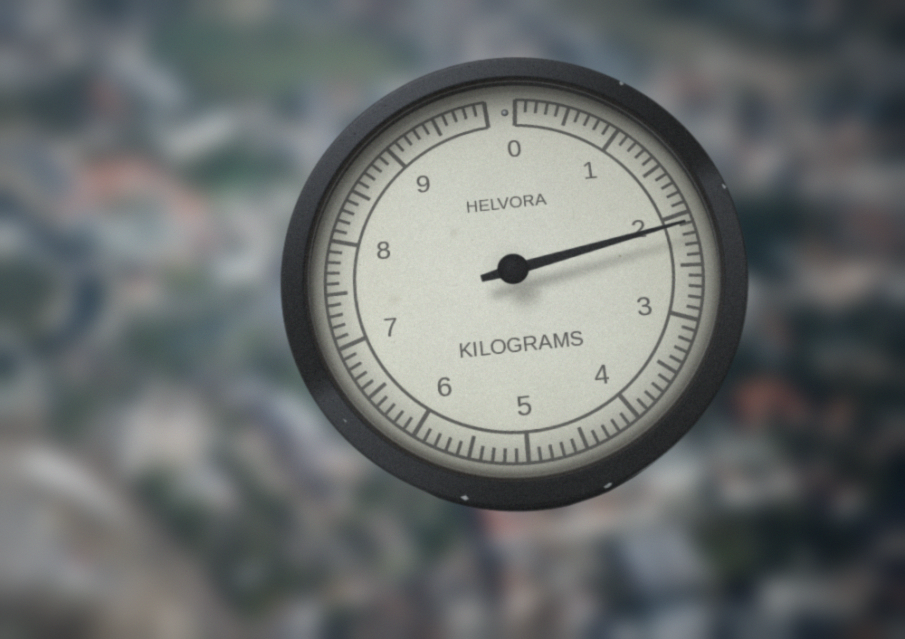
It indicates 2.1,kg
